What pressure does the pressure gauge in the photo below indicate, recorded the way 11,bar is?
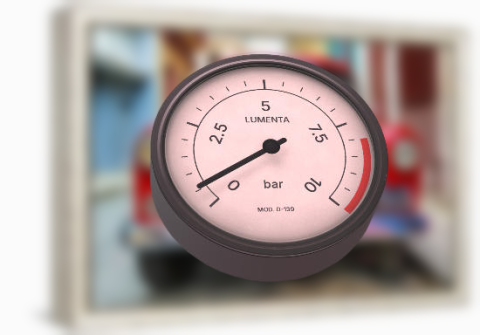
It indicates 0.5,bar
